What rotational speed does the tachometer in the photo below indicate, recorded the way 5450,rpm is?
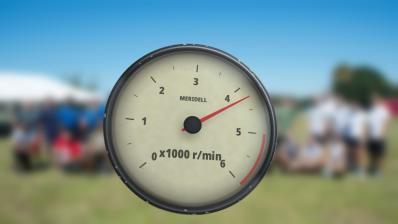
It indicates 4250,rpm
